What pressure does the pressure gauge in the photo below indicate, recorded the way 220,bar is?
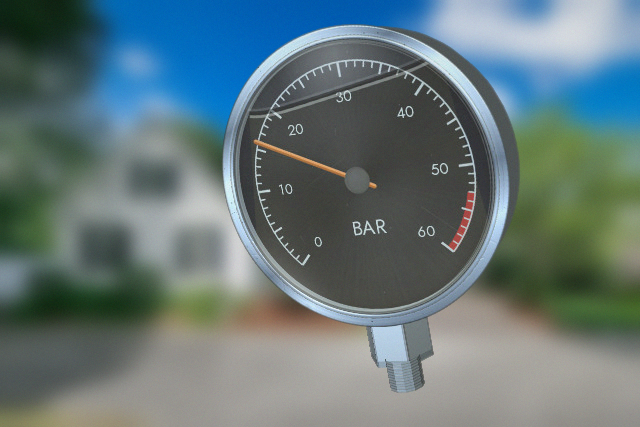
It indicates 16,bar
